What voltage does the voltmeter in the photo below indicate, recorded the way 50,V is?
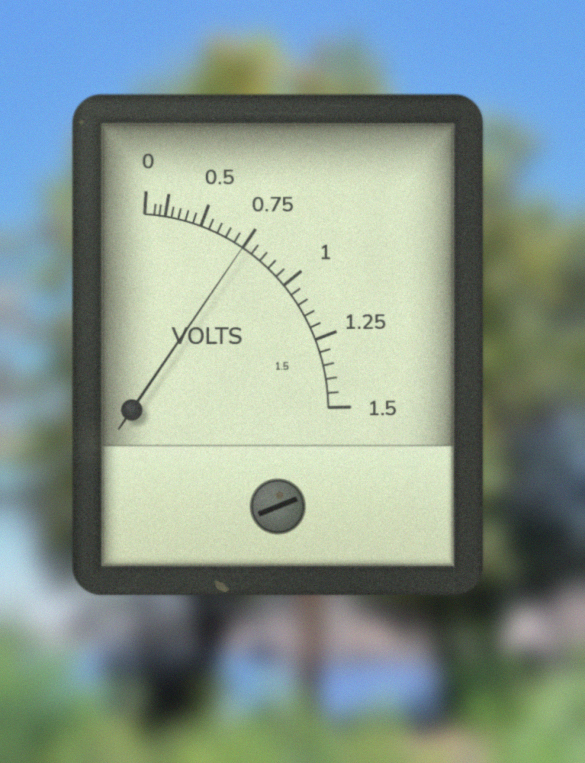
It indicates 0.75,V
